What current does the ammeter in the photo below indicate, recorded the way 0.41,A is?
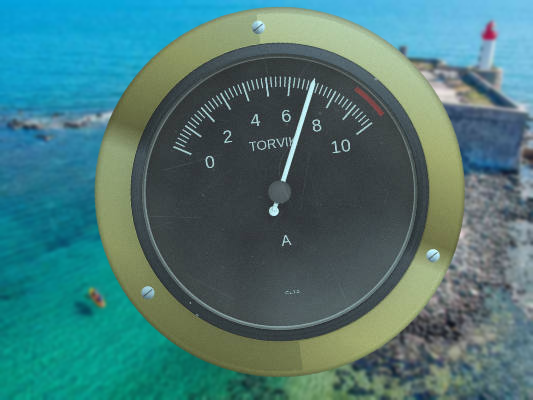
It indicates 7,A
